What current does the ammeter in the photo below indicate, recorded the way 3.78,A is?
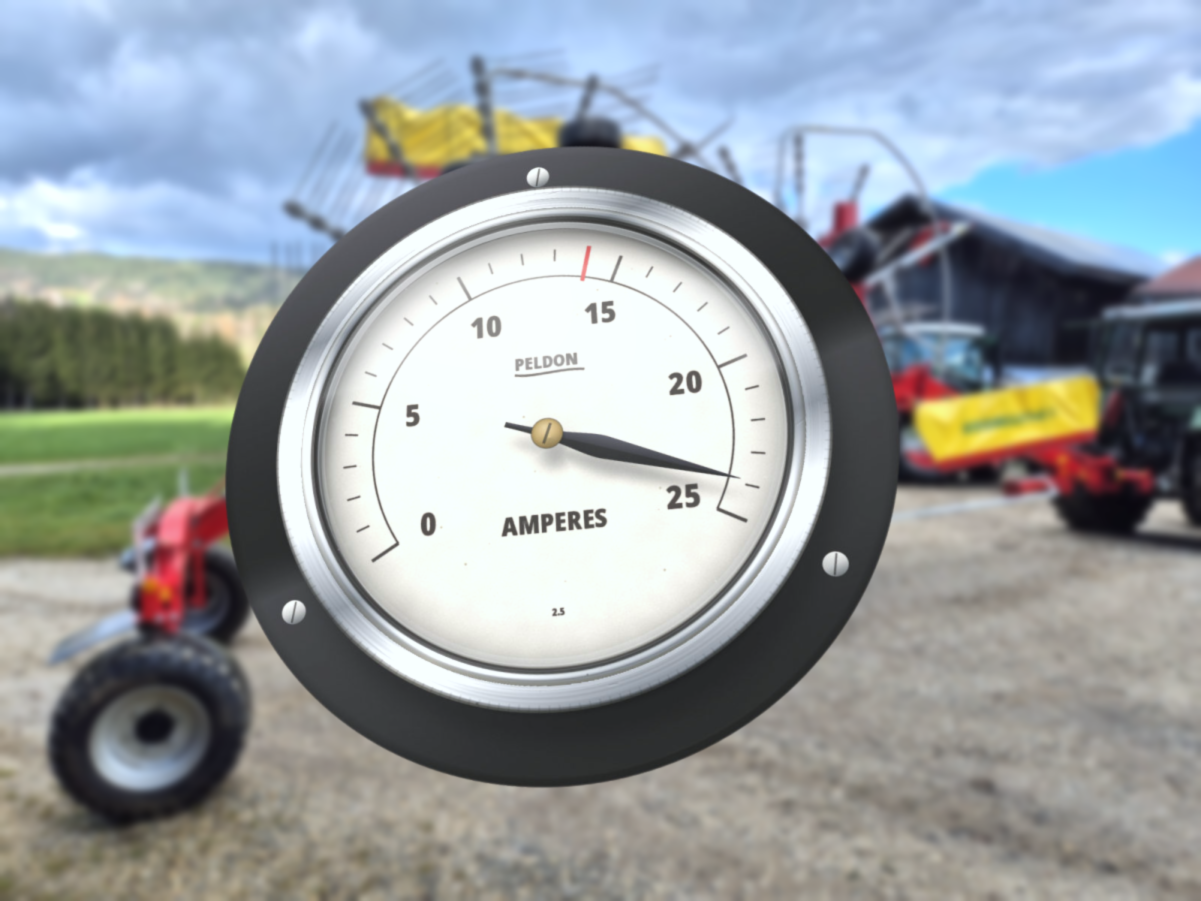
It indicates 24,A
